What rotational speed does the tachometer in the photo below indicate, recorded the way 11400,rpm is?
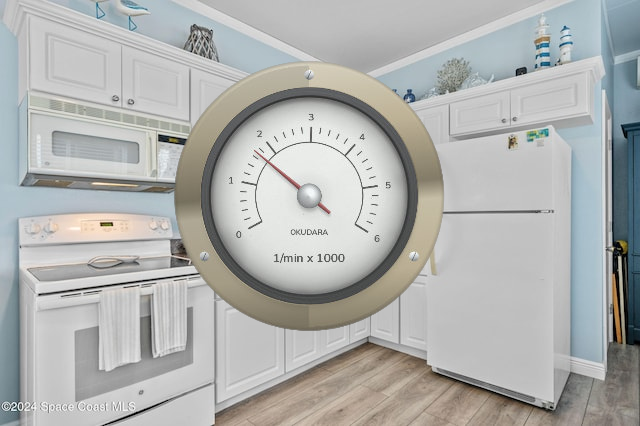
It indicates 1700,rpm
